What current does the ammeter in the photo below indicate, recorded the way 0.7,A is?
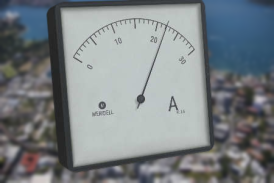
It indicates 22,A
